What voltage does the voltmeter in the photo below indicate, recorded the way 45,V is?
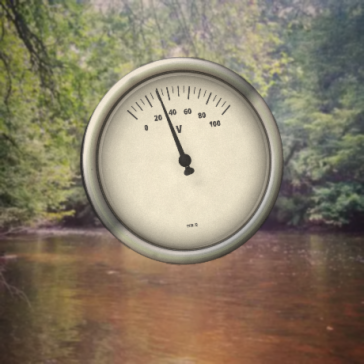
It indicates 30,V
